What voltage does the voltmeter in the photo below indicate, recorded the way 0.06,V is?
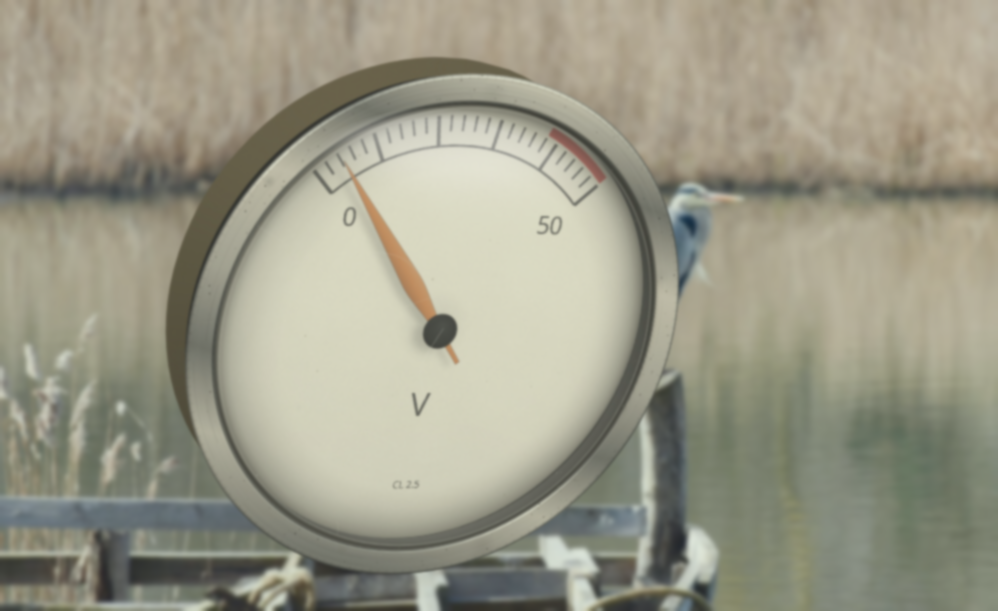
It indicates 4,V
